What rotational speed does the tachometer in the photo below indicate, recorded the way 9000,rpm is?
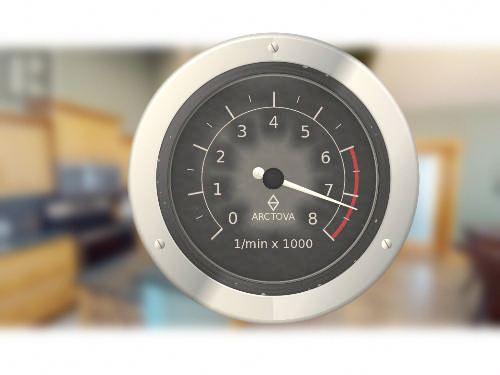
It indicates 7250,rpm
